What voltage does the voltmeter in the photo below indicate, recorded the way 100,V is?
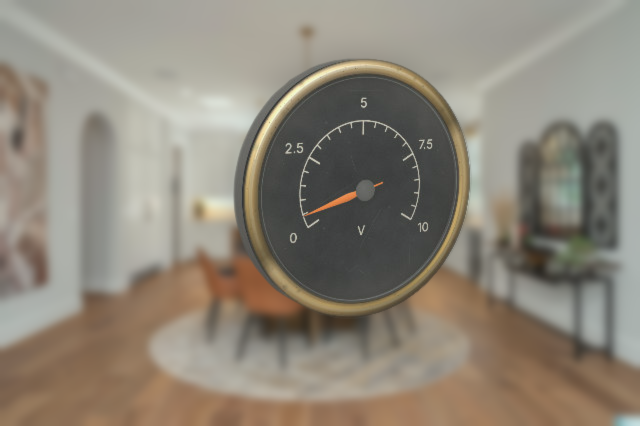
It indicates 0.5,V
